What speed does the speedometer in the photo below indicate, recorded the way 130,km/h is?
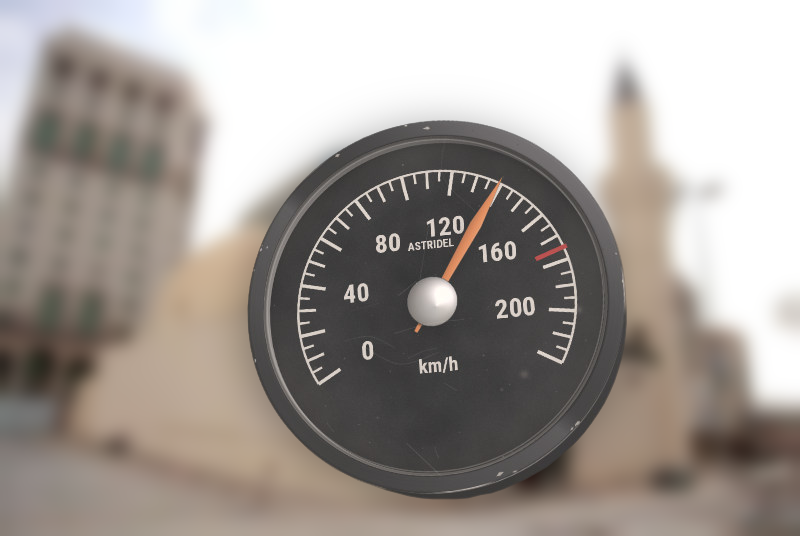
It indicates 140,km/h
